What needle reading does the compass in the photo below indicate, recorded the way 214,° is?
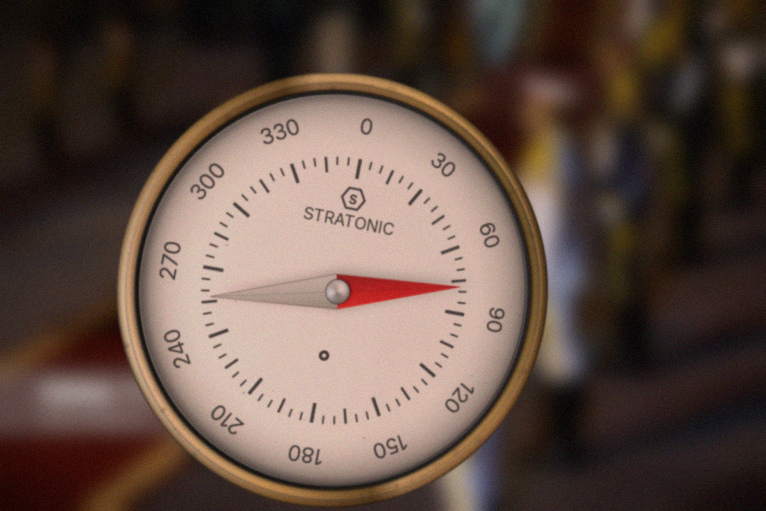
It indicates 77.5,°
